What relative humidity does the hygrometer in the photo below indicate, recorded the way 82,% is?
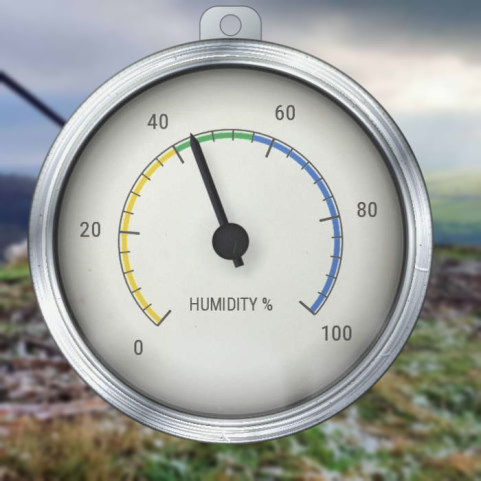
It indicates 44,%
